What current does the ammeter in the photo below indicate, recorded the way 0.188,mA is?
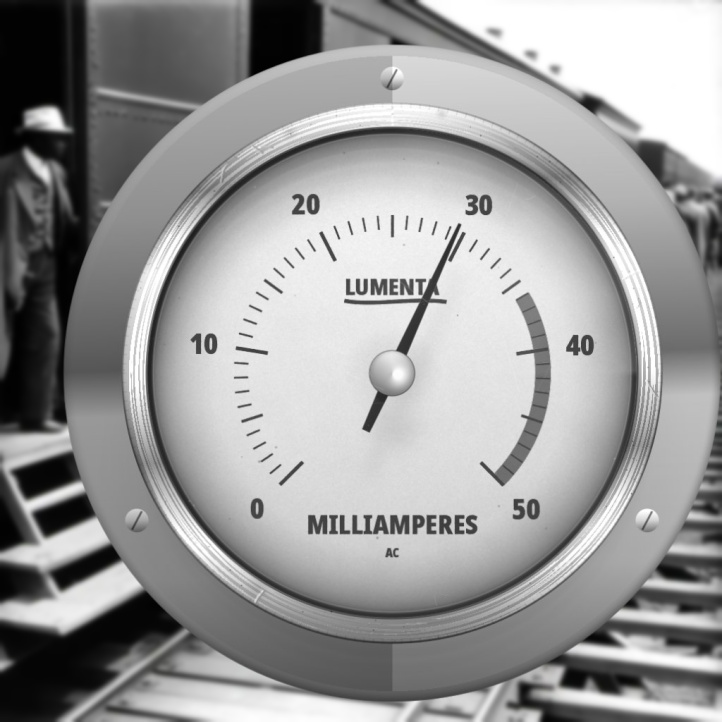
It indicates 29.5,mA
